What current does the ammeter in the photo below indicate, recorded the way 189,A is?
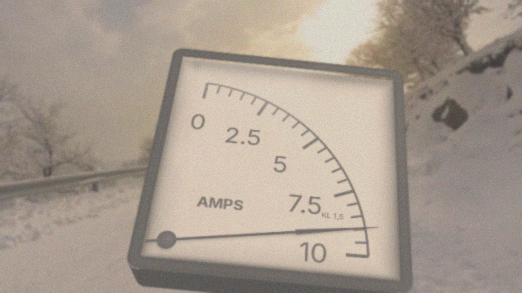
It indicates 9,A
